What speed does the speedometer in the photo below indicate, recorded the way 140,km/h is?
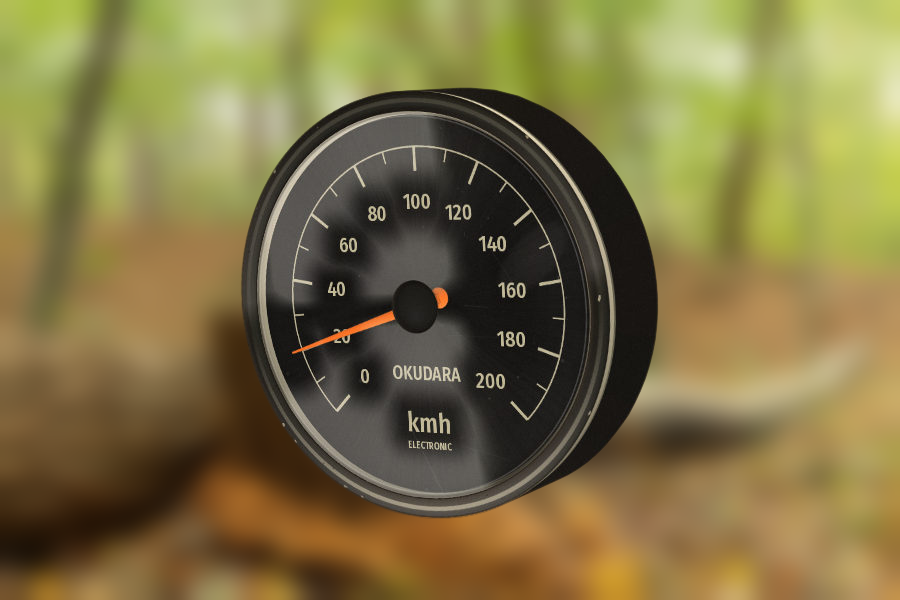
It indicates 20,km/h
